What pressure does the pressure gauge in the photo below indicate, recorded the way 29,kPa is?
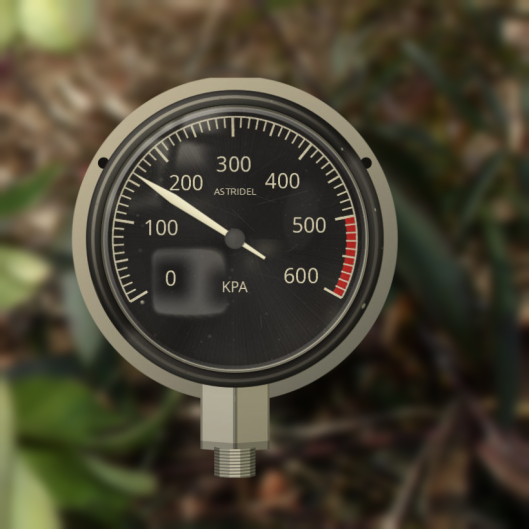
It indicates 160,kPa
